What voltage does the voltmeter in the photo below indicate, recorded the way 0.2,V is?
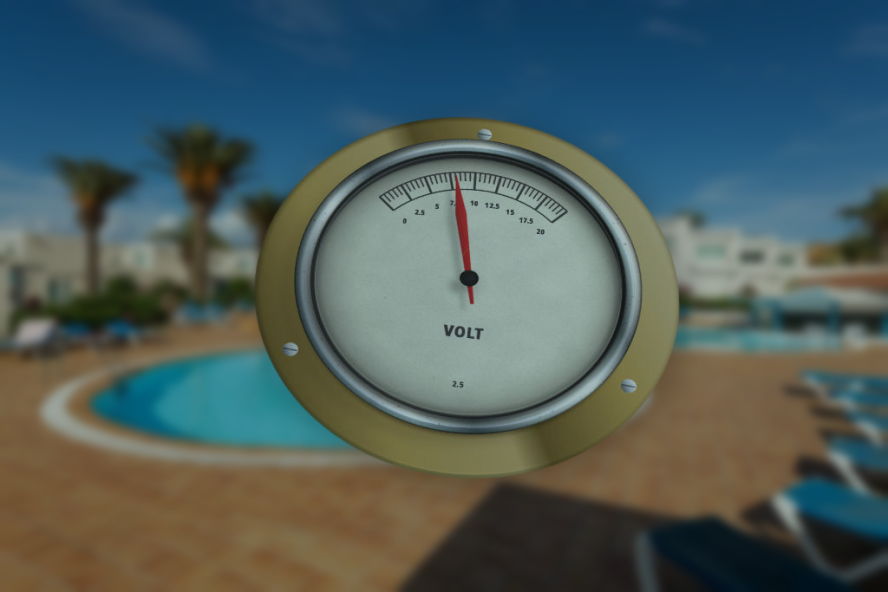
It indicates 8,V
